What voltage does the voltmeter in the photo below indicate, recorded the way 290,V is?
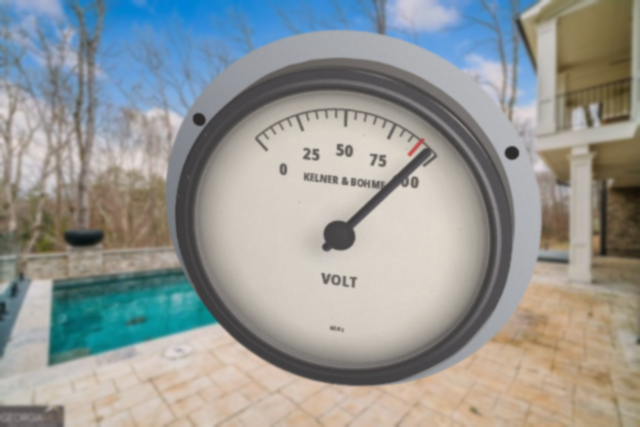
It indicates 95,V
